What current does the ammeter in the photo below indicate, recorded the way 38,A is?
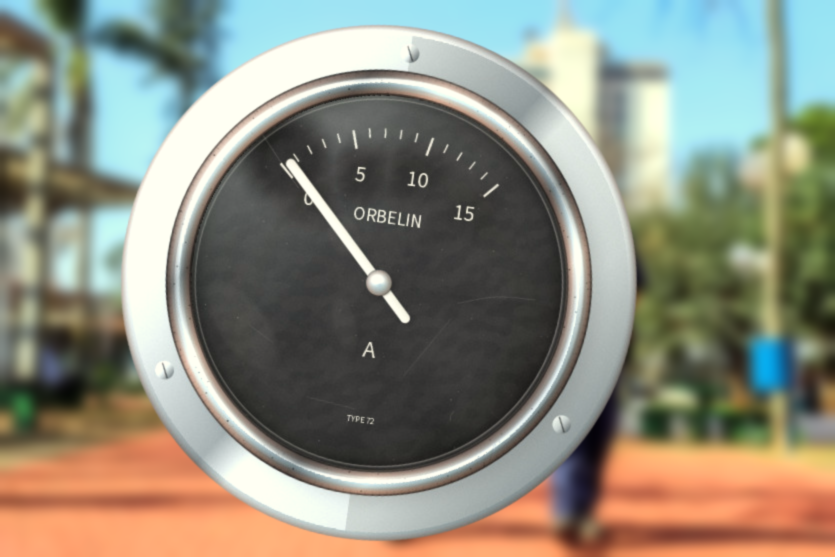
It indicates 0.5,A
